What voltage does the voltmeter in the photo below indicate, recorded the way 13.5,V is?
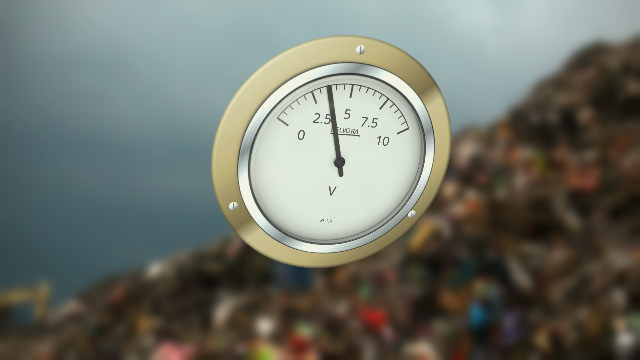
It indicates 3.5,V
